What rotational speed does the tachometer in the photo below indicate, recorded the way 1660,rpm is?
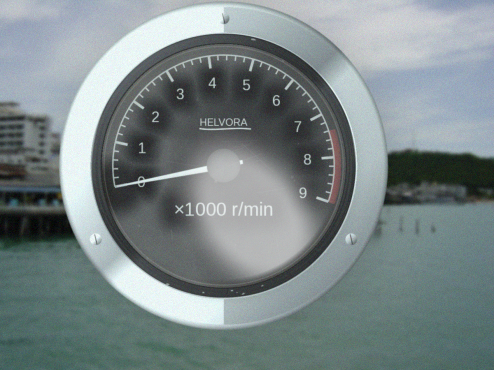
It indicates 0,rpm
